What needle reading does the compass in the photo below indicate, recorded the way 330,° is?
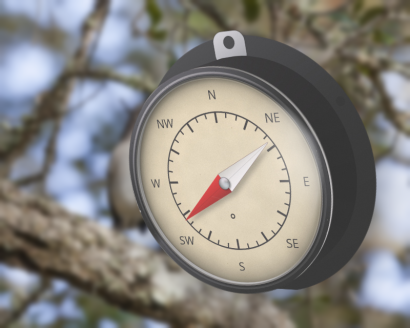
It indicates 235,°
